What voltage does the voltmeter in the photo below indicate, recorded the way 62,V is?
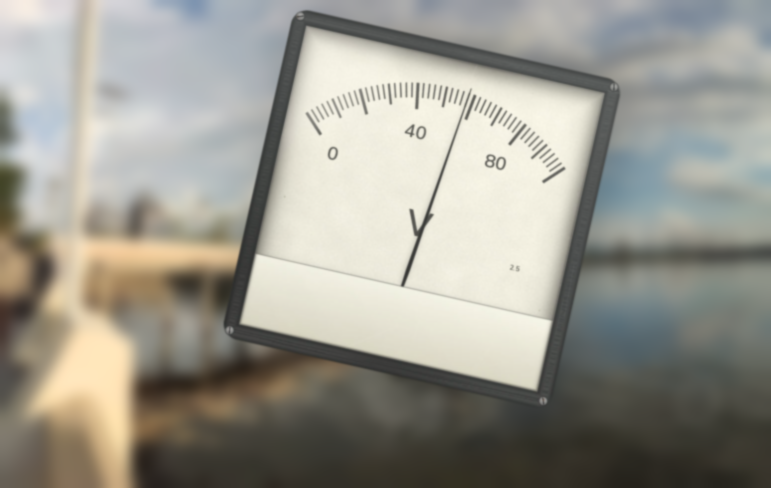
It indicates 58,V
